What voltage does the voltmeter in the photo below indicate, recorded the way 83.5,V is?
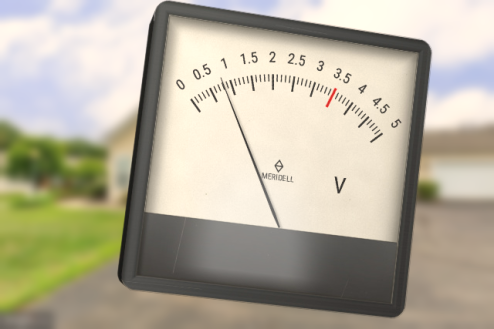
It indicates 0.8,V
